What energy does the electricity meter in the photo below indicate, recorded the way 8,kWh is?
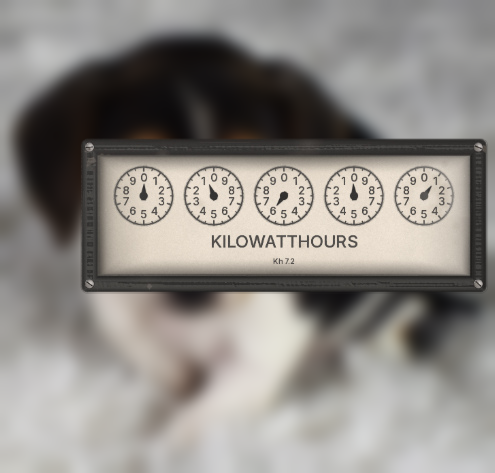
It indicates 601,kWh
